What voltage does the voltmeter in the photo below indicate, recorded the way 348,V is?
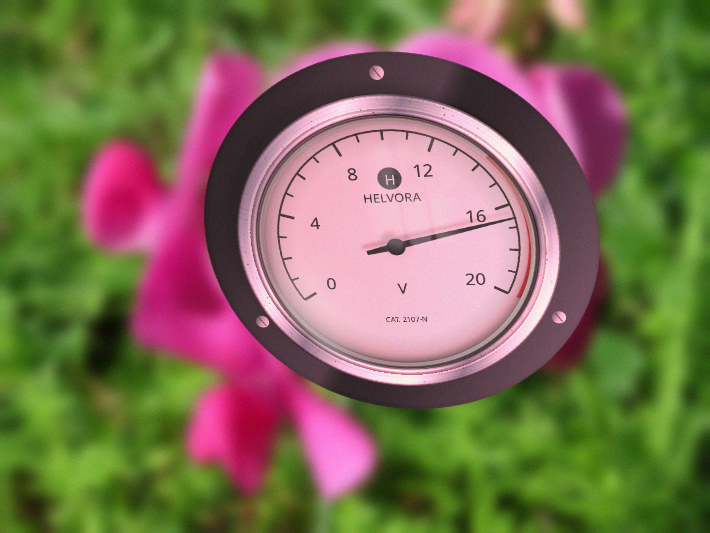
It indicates 16.5,V
